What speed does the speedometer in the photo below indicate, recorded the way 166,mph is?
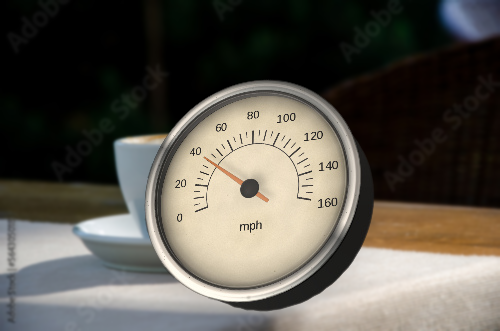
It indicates 40,mph
